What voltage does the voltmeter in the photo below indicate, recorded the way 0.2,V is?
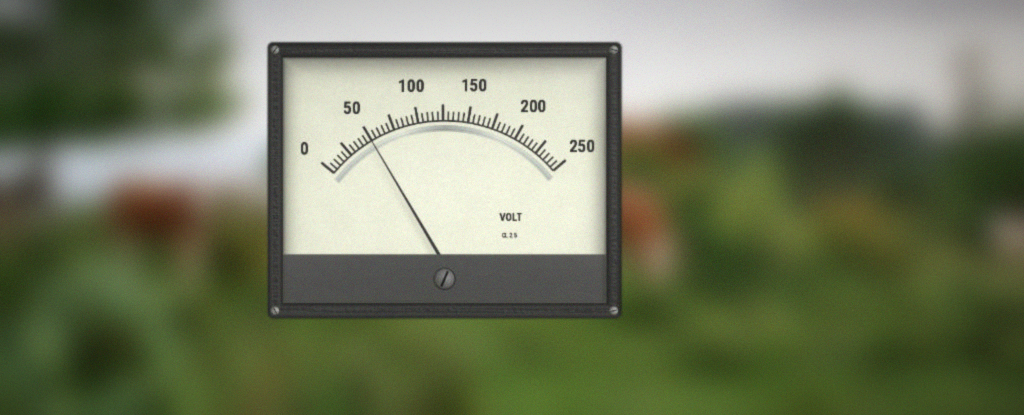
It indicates 50,V
